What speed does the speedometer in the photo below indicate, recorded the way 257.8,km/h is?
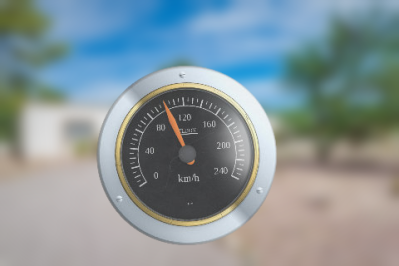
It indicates 100,km/h
